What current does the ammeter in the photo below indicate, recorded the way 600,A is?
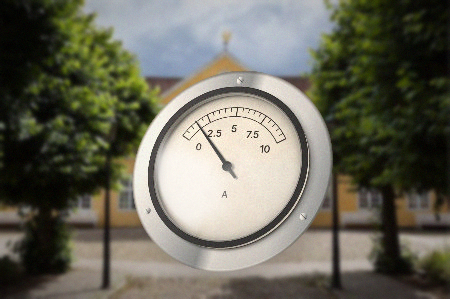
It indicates 1.5,A
